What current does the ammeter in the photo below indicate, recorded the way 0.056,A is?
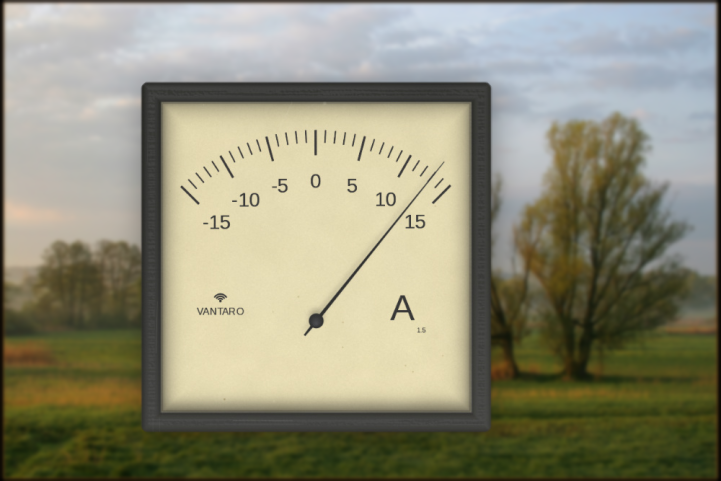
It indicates 13,A
